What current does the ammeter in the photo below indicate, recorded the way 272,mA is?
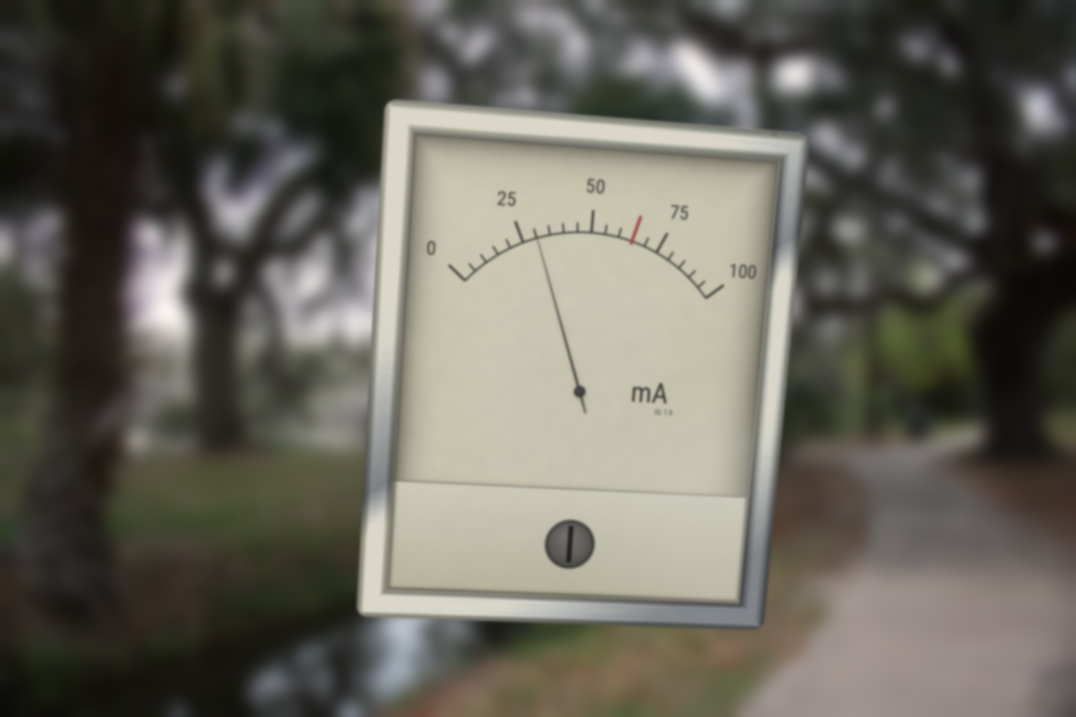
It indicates 30,mA
